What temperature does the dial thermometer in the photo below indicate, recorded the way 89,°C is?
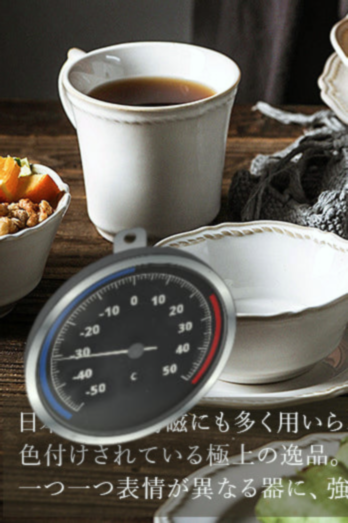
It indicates -30,°C
